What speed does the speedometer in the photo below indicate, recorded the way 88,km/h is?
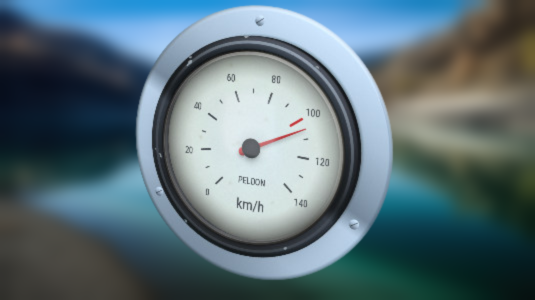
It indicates 105,km/h
